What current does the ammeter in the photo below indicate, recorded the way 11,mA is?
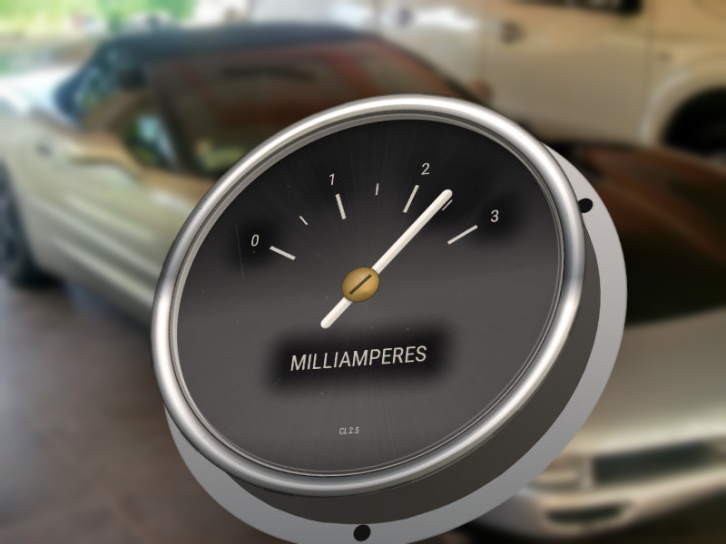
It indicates 2.5,mA
